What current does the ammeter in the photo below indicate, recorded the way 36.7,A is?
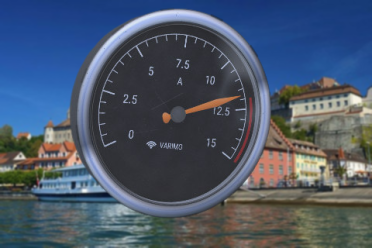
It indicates 11.75,A
